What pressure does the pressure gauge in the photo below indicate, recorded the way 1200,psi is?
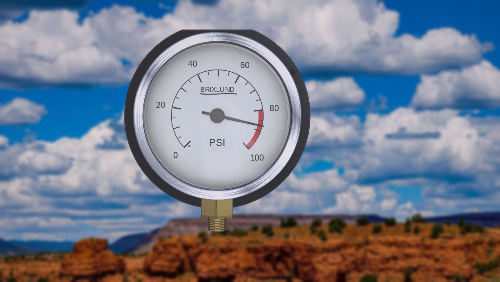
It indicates 87.5,psi
